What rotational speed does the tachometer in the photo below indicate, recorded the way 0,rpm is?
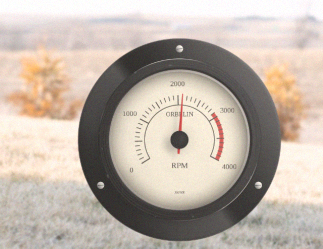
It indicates 2100,rpm
